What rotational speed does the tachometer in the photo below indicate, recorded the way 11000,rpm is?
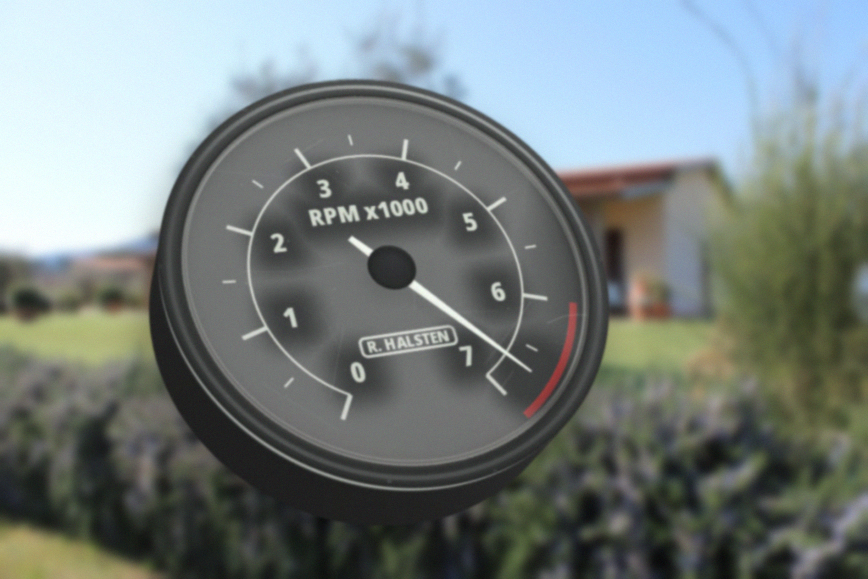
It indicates 6750,rpm
